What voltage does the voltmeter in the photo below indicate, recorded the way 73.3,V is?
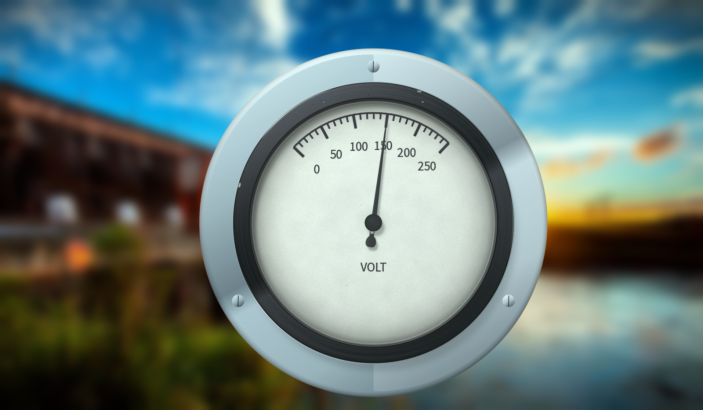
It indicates 150,V
